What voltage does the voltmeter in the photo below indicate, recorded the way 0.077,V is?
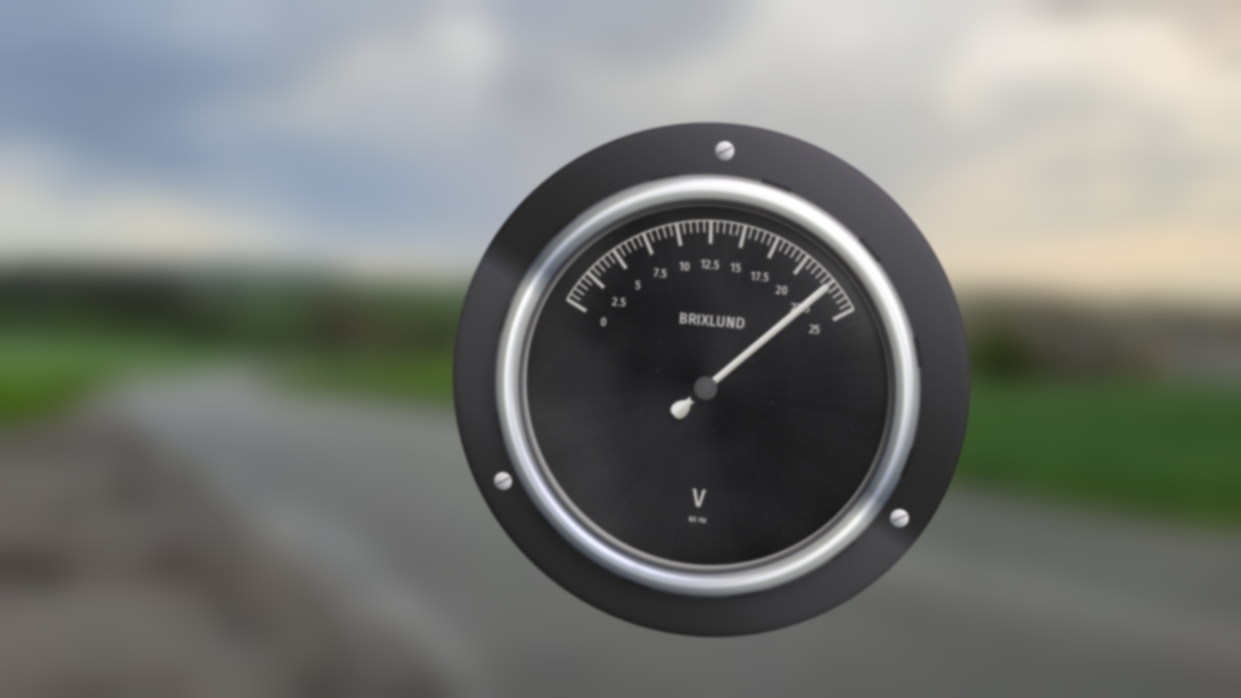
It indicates 22.5,V
